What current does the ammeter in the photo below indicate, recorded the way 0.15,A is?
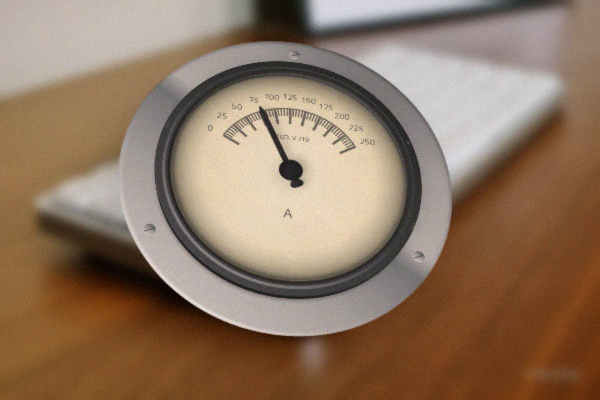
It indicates 75,A
